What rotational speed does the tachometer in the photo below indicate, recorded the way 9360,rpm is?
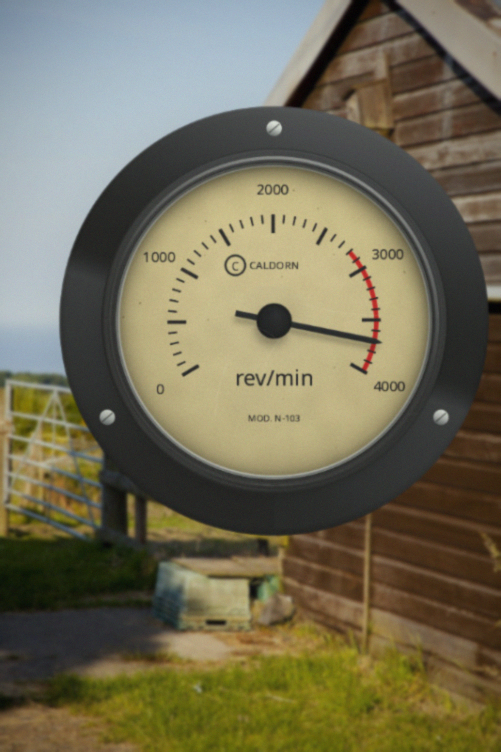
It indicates 3700,rpm
